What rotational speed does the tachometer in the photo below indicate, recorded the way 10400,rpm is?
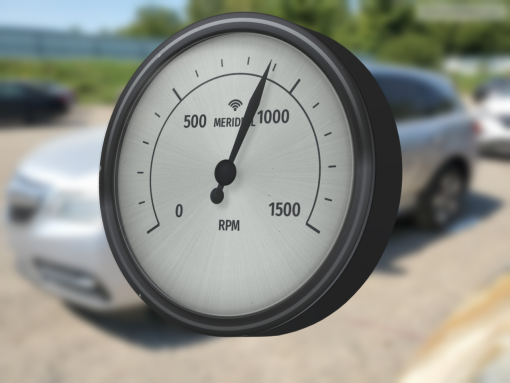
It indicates 900,rpm
